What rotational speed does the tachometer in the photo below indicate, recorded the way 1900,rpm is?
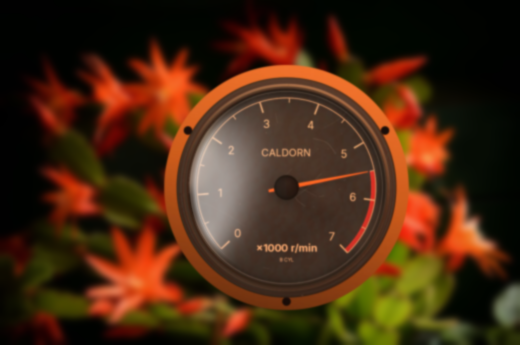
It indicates 5500,rpm
